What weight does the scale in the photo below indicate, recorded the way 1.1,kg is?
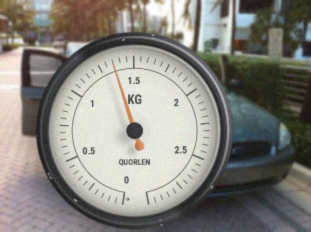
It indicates 1.35,kg
